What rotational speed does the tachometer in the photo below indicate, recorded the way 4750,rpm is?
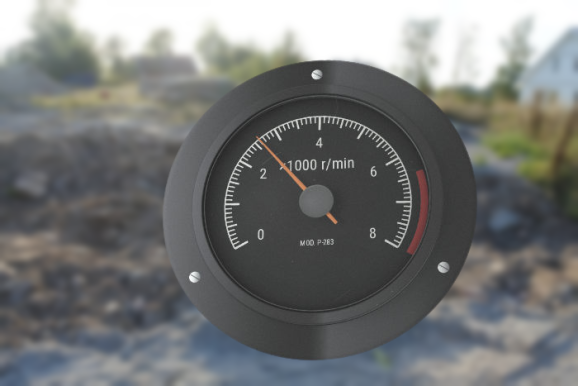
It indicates 2600,rpm
